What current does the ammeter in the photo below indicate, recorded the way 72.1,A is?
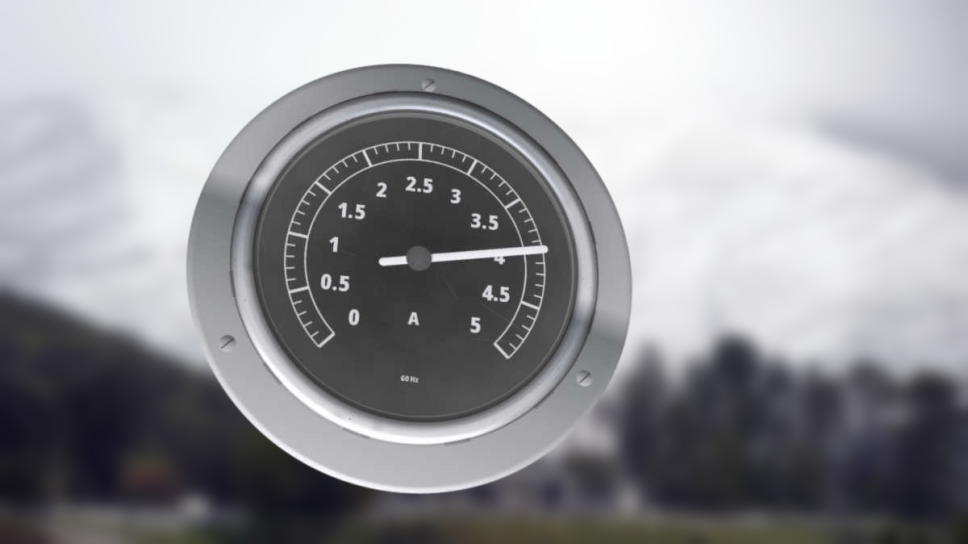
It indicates 4,A
